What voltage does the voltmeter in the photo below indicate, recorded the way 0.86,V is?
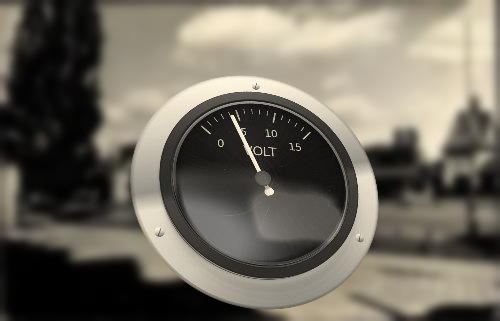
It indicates 4,V
